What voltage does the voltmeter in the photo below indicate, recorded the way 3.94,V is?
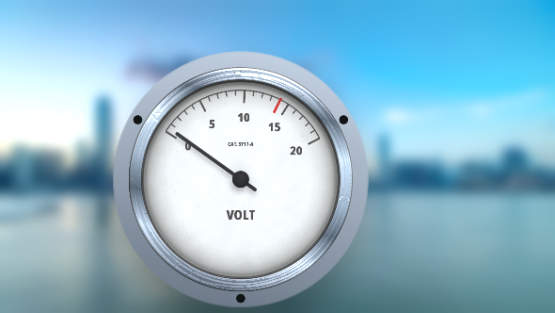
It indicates 0.5,V
